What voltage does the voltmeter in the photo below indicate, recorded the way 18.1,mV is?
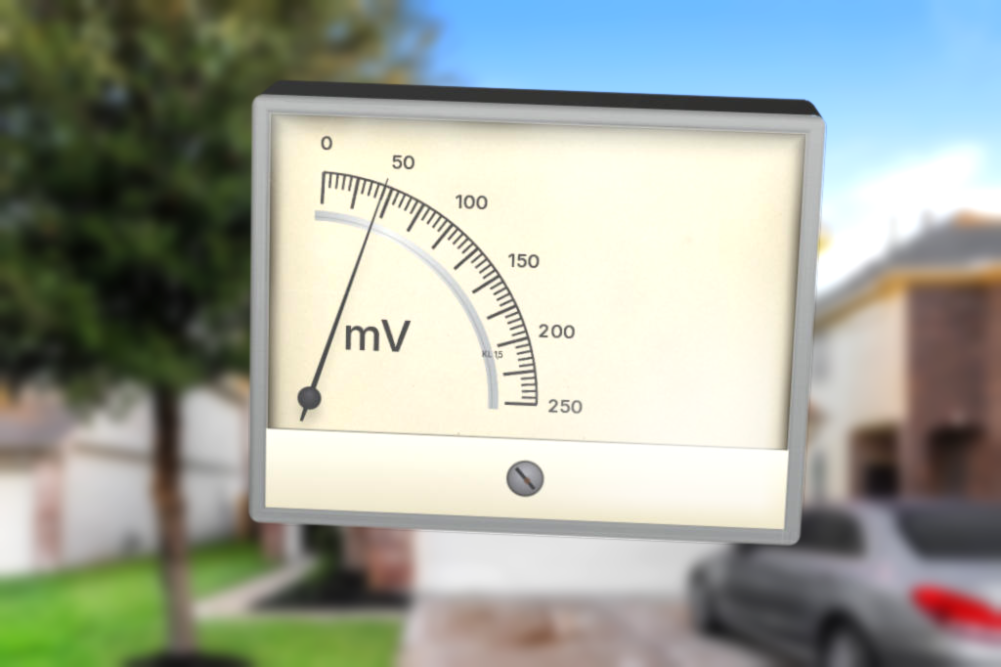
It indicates 45,mV
